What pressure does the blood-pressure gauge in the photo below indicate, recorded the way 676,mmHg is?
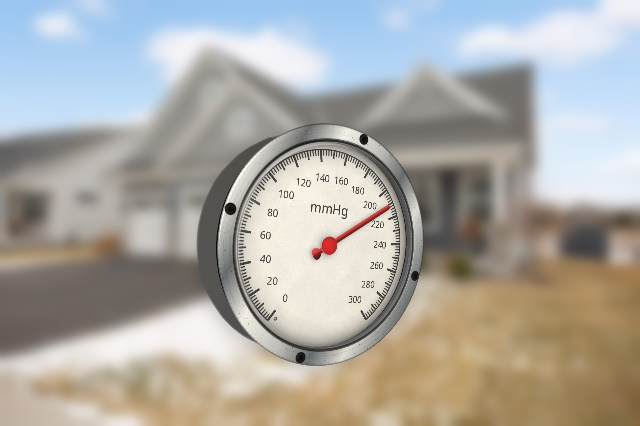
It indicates 210,mmHg
